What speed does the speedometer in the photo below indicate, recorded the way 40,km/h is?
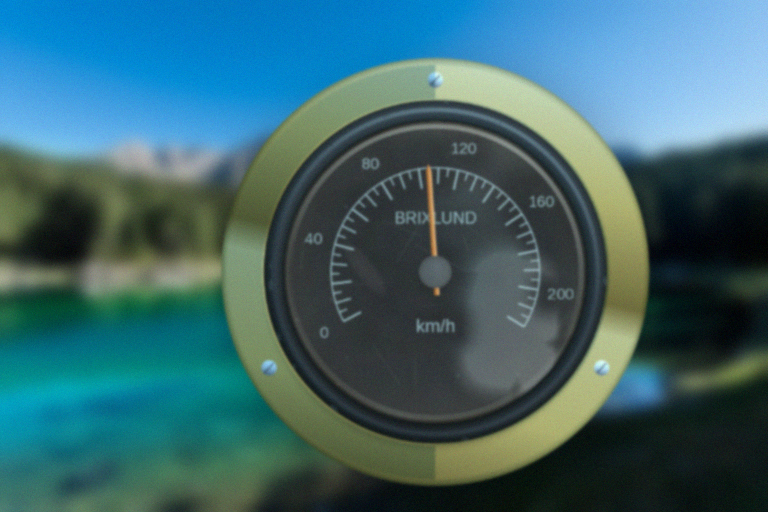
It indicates 105,km/h
